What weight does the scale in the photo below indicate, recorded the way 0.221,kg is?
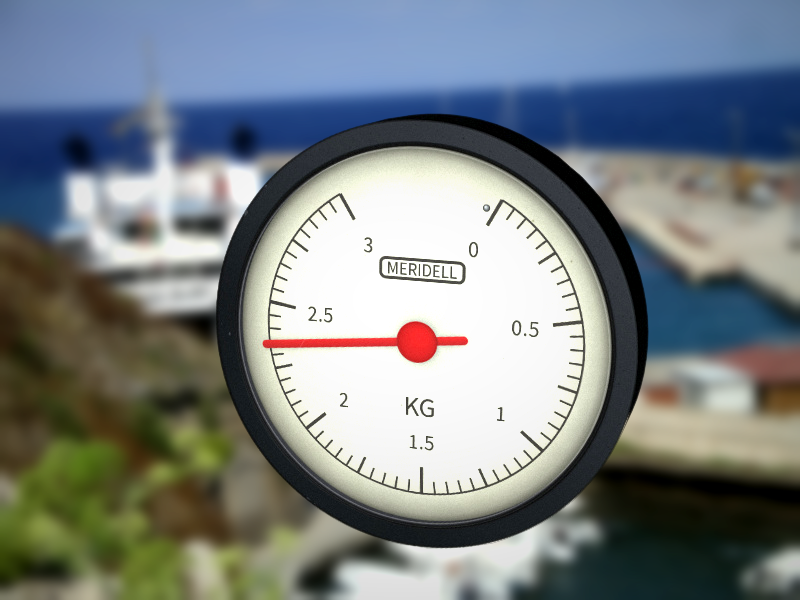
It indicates 2.35,kg
